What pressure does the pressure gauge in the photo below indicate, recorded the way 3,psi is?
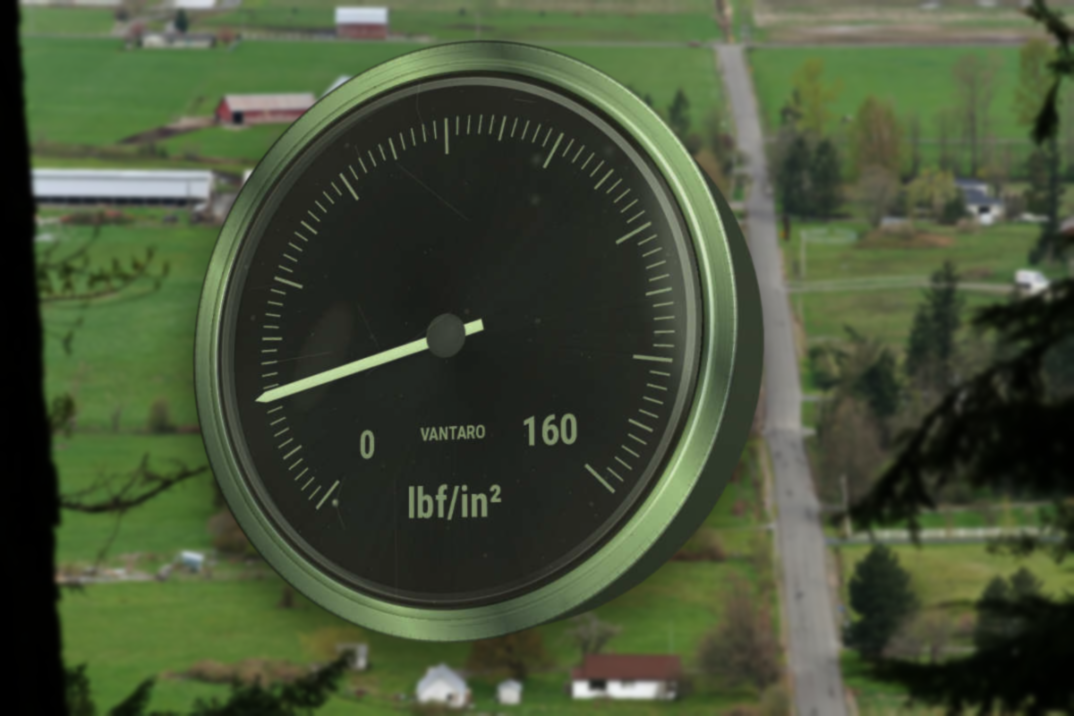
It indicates 20,psi
